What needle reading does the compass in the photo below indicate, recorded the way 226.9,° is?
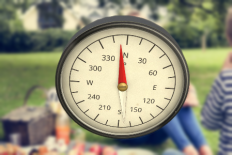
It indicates 352.5,°
